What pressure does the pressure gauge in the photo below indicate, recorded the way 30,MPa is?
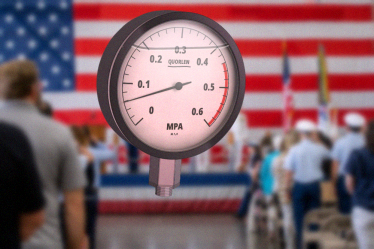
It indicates 0.06,MPa
